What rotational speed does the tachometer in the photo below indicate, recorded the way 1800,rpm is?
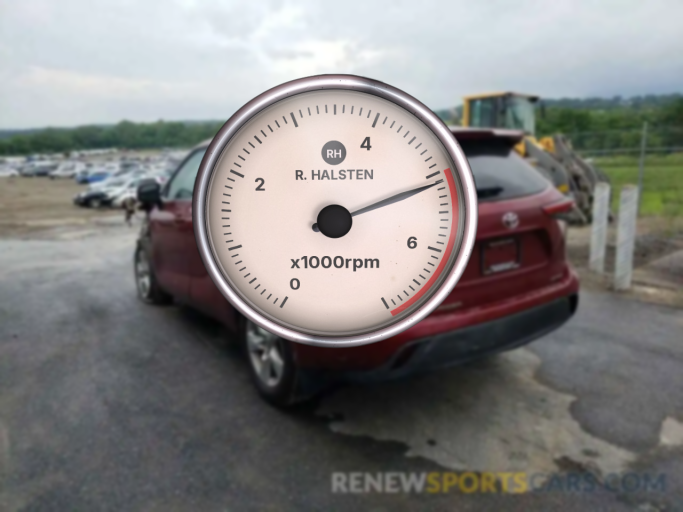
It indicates 5100,rpm
